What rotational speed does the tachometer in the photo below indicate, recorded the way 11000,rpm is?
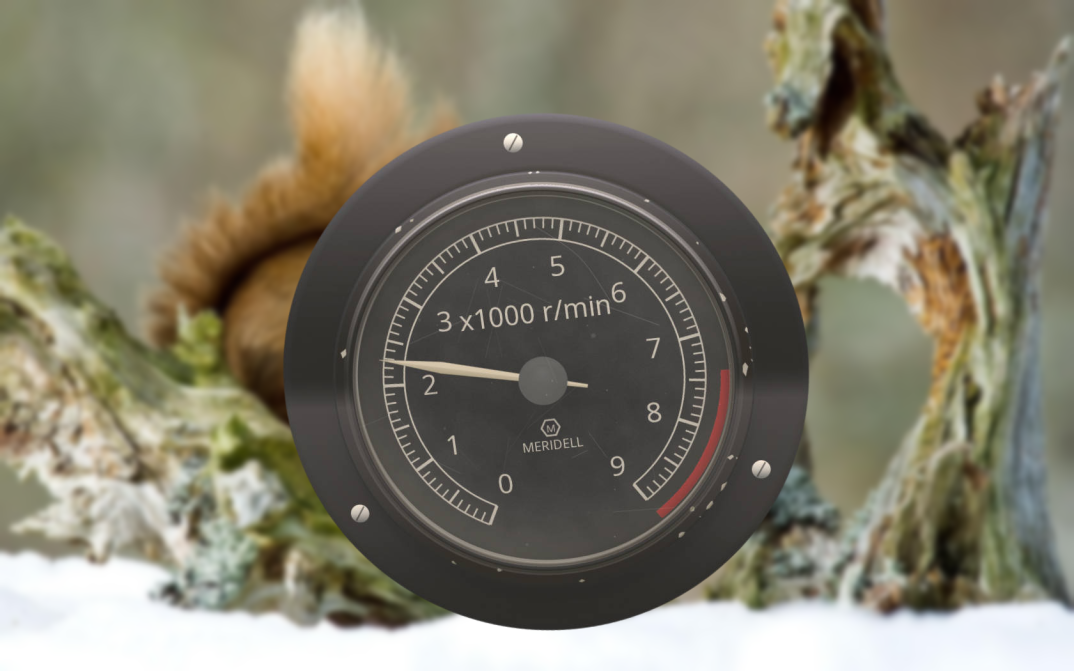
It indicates 2300,rpm
